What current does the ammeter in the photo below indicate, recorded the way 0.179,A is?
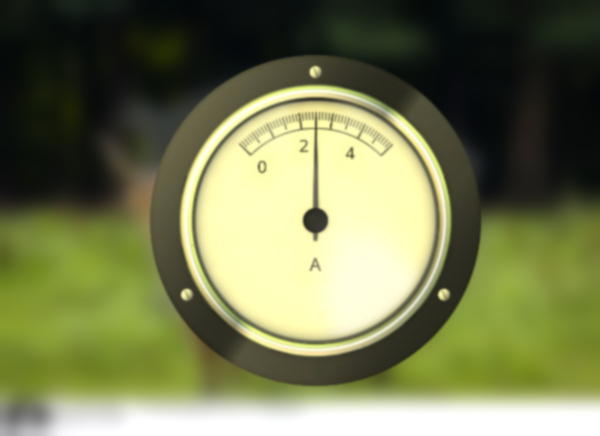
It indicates 2.5,A
